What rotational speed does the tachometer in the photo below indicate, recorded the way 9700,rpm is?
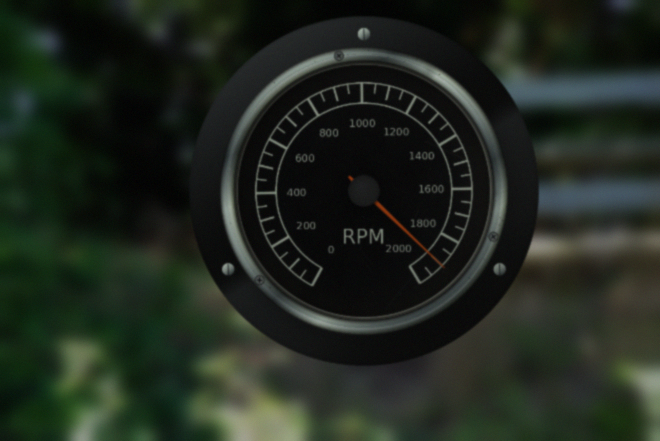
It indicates 1900,rpm
